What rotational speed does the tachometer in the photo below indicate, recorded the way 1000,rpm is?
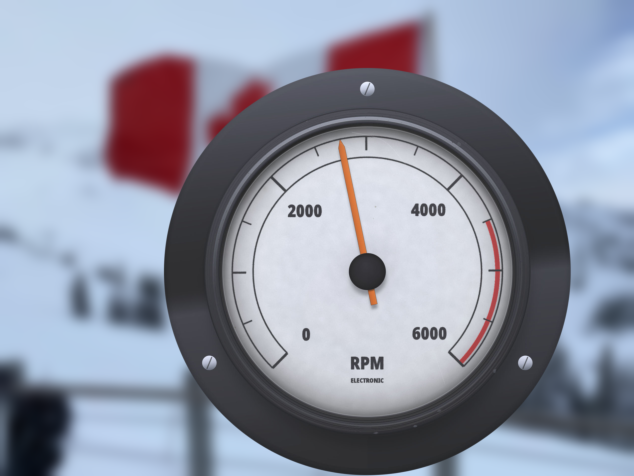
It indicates 2750,rpm
